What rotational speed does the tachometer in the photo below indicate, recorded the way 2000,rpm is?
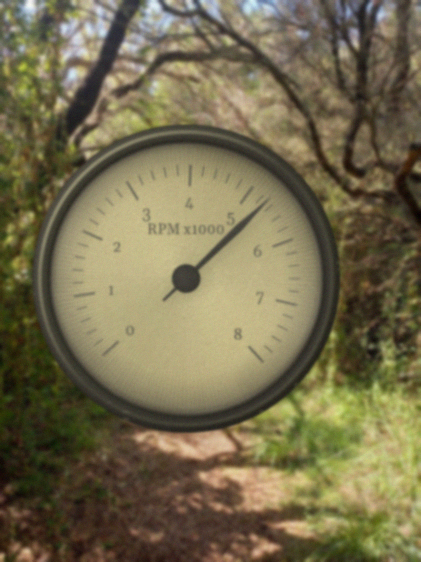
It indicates 5300,rpm
